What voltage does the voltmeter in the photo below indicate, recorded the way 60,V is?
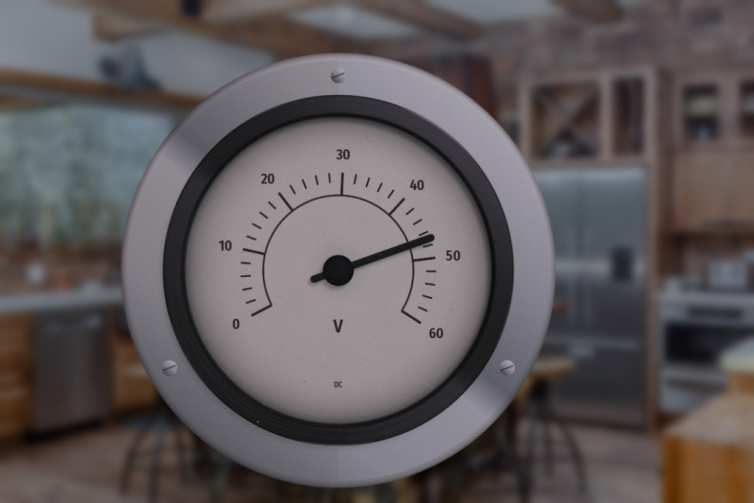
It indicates 47,V
